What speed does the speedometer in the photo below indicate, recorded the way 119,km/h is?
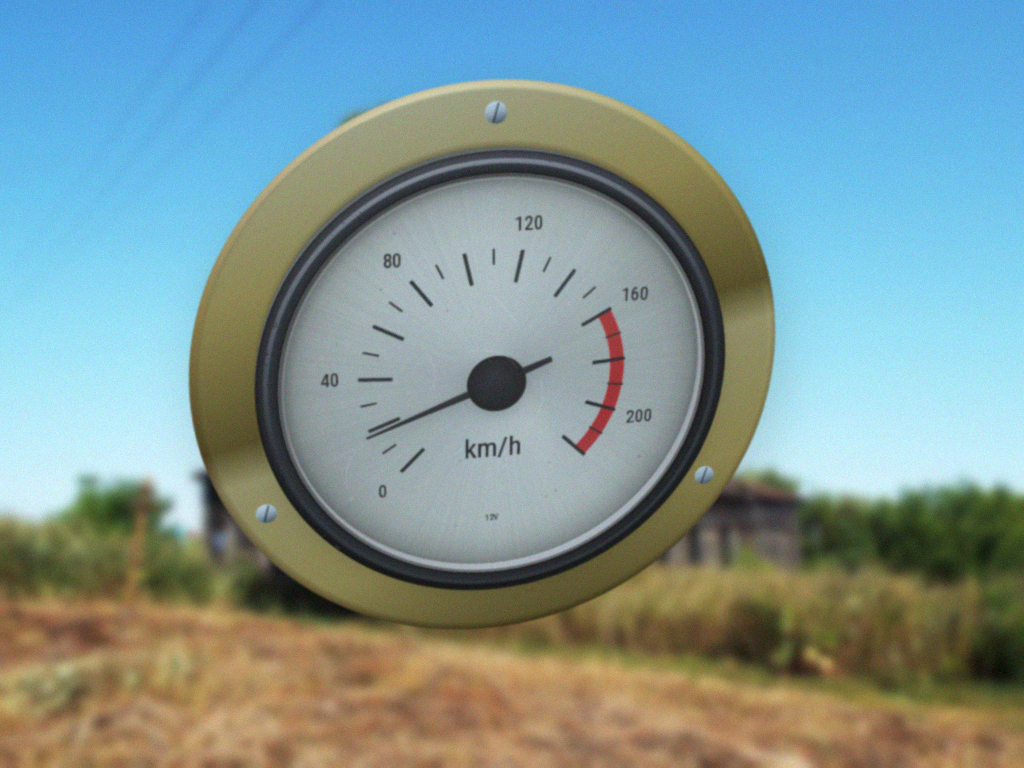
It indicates 20,km/h
